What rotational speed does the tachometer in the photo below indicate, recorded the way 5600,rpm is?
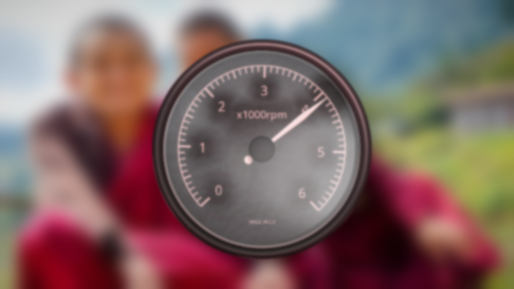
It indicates 4100,rpm
